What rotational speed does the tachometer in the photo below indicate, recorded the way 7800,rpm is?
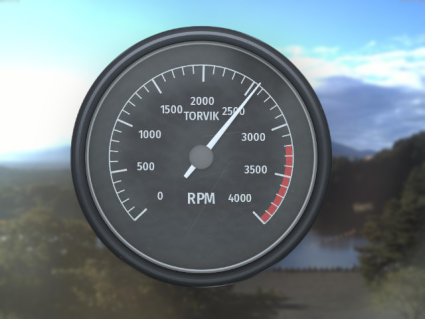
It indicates 2550,rpm
